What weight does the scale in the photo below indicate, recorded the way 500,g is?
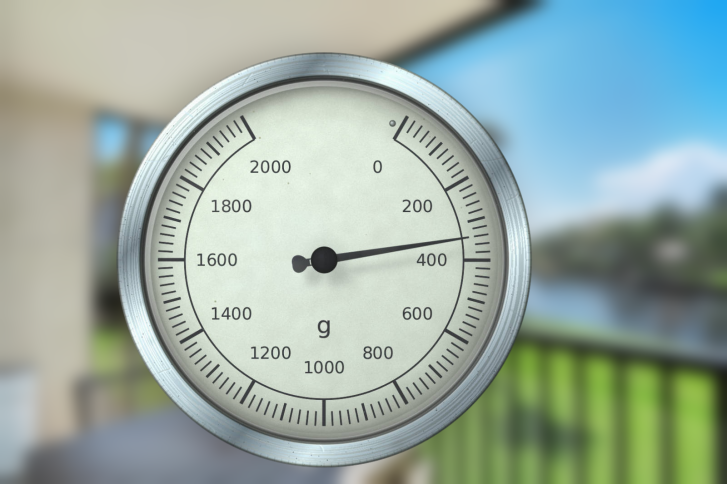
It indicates 340,g
